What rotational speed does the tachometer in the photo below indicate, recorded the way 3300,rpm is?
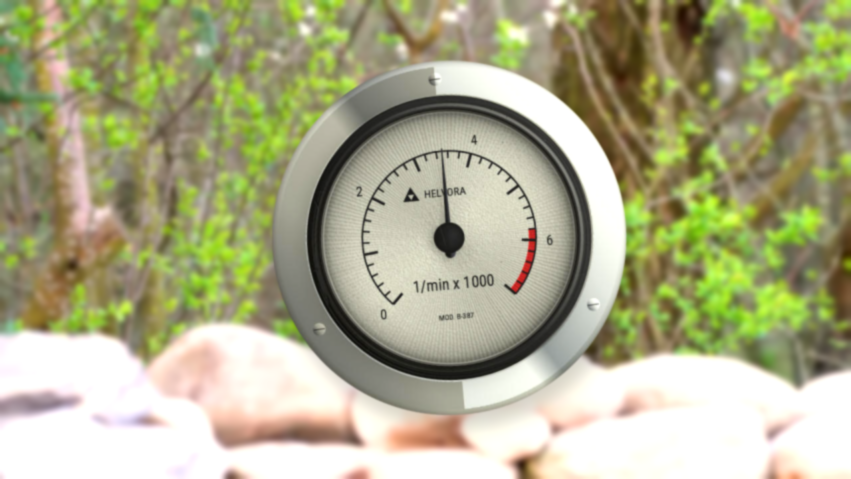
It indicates 3500,rpm
